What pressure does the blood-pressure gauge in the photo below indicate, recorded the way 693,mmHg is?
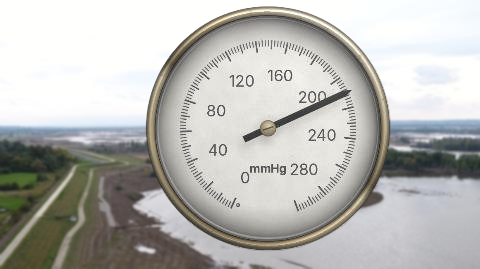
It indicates 210,mmHg
